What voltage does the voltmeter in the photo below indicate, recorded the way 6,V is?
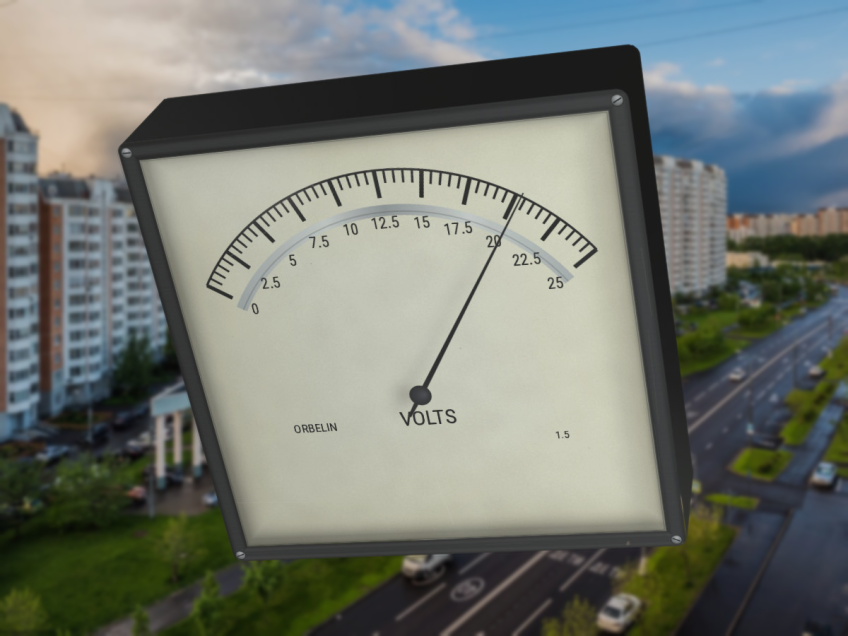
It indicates 20.25,V
